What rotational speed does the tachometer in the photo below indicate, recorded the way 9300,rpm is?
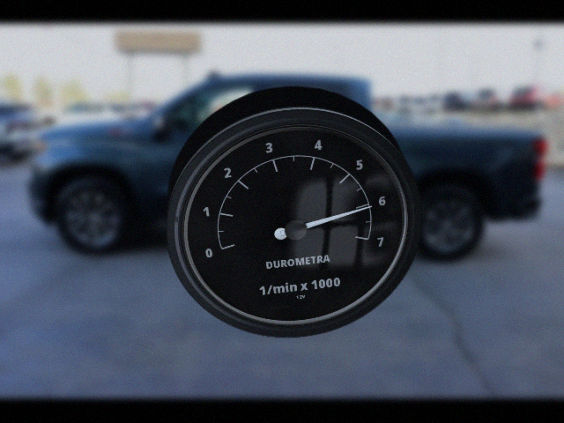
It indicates 6000,rpm
